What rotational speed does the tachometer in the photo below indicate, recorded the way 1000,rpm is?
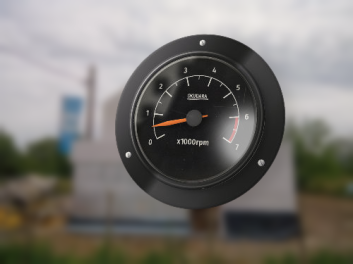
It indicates 500,rpm
